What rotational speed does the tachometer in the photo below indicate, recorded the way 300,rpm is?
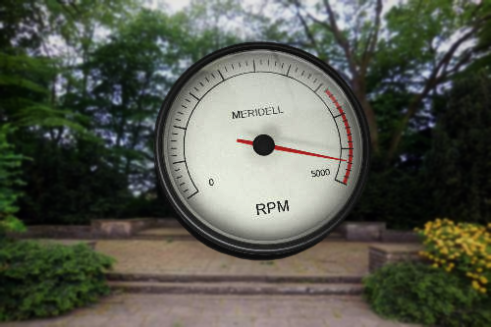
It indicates 4700,rpm
